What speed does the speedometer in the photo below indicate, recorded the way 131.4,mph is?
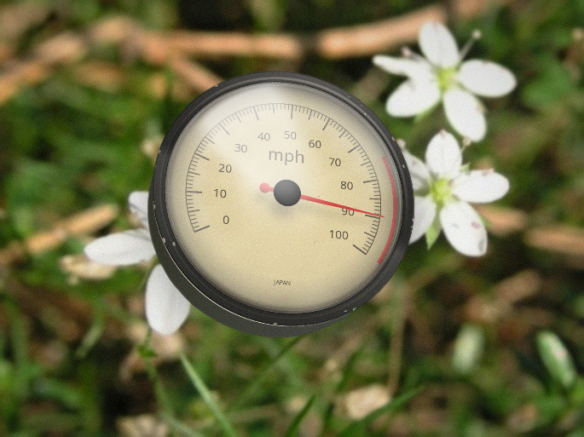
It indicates 90,mph
